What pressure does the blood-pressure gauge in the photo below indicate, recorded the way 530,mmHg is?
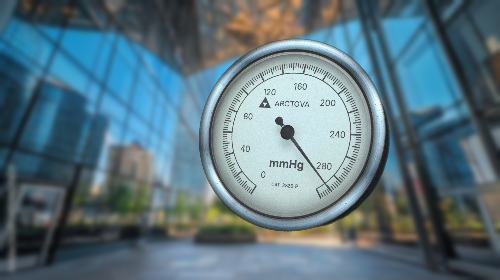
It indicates 290,mmHg
